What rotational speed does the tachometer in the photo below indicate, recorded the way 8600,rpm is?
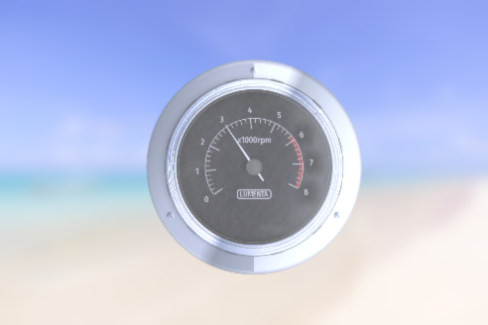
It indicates 3000,rpm
